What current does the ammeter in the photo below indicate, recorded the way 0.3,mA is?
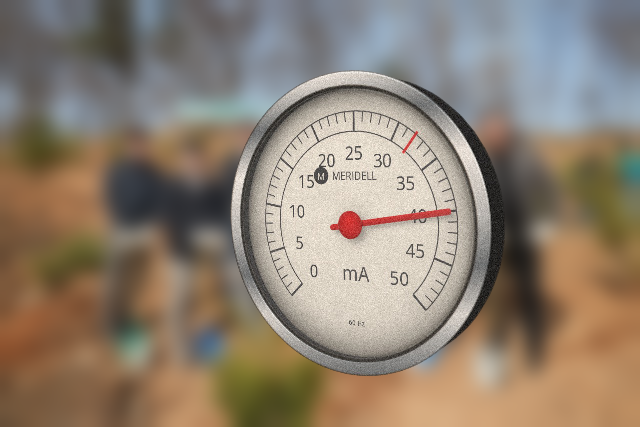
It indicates 40,mA
